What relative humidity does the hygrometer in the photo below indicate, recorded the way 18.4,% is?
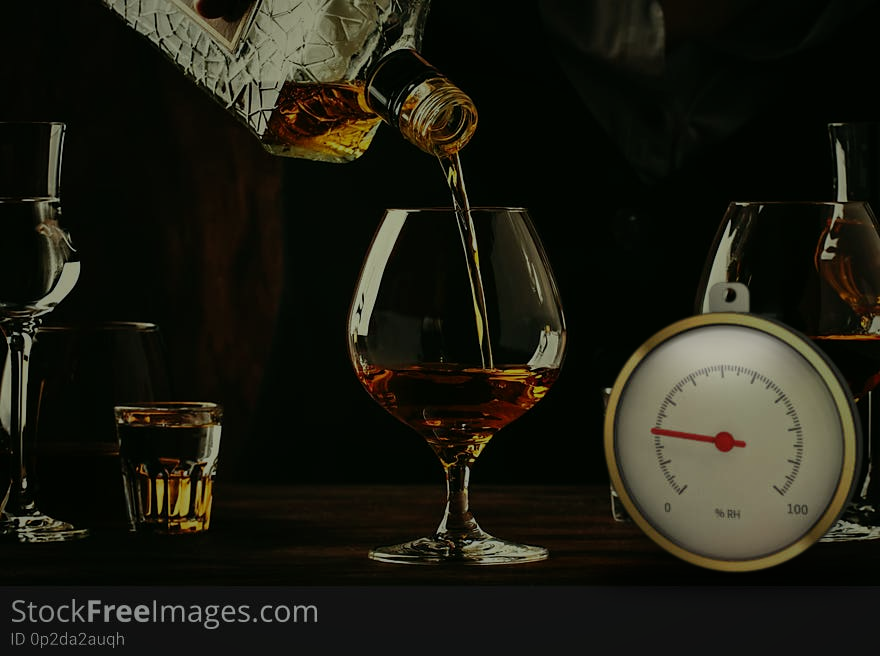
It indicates 20,%
